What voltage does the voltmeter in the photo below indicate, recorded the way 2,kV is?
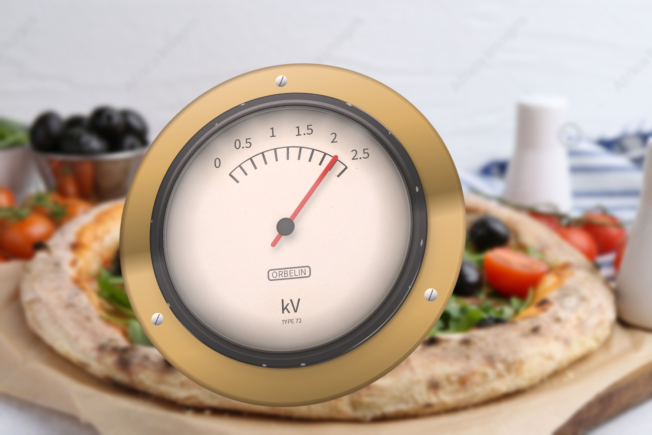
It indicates 2.25,kV
